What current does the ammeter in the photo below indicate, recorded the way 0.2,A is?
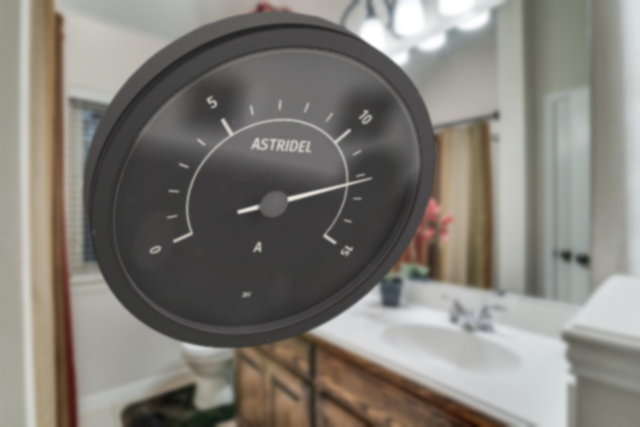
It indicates 12,A
